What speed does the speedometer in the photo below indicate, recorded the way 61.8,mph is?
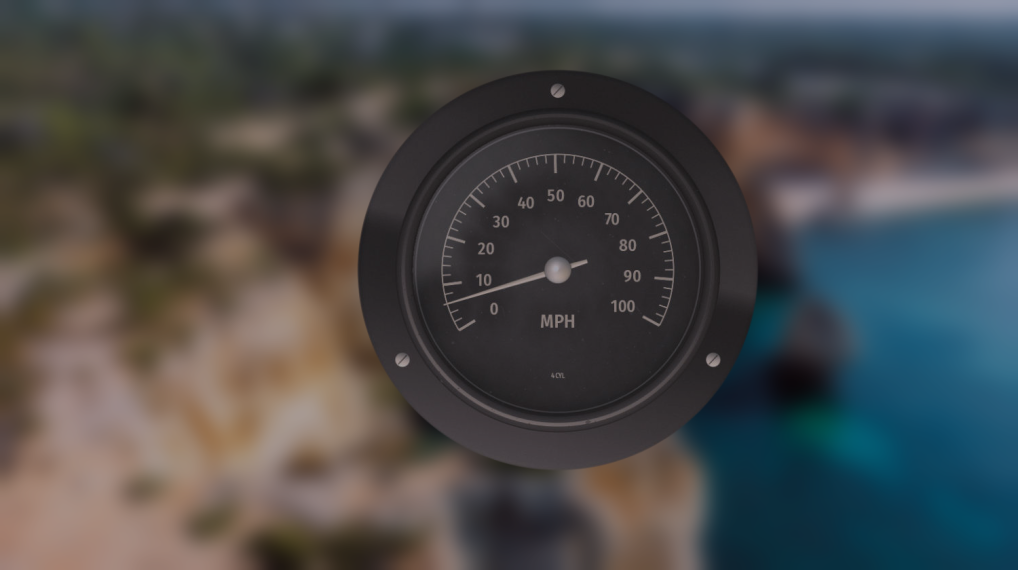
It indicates 6,mph
